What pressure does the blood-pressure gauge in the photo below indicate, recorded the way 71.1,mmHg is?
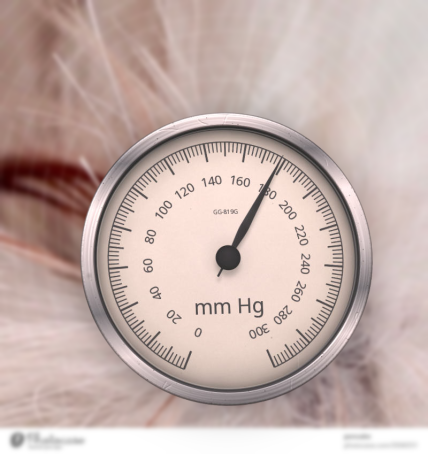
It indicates 178,mmHg
